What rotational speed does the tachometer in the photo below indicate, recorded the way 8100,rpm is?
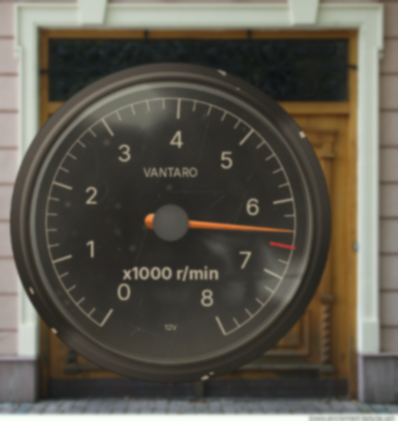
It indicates 6400,rpm
